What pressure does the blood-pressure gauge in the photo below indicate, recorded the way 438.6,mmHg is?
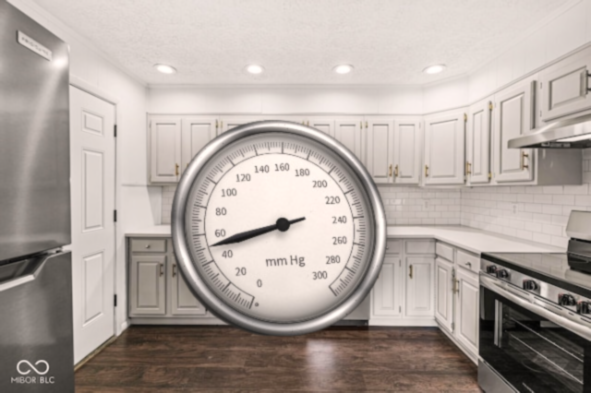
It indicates 50,mmHg
